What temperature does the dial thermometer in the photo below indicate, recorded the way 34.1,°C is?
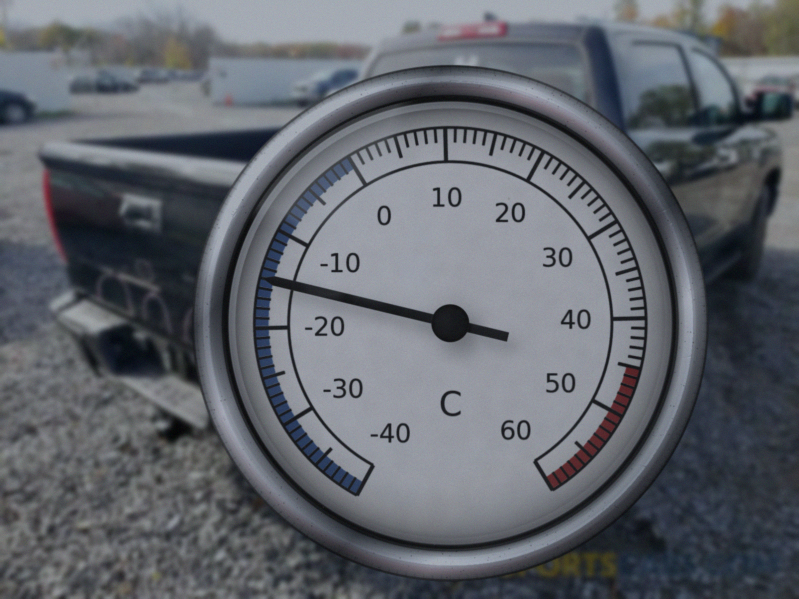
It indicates -15,°C
